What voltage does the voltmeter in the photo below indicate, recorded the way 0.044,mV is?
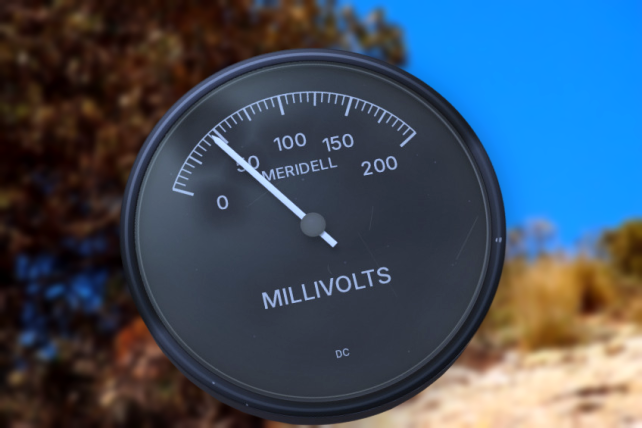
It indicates 45,mV
